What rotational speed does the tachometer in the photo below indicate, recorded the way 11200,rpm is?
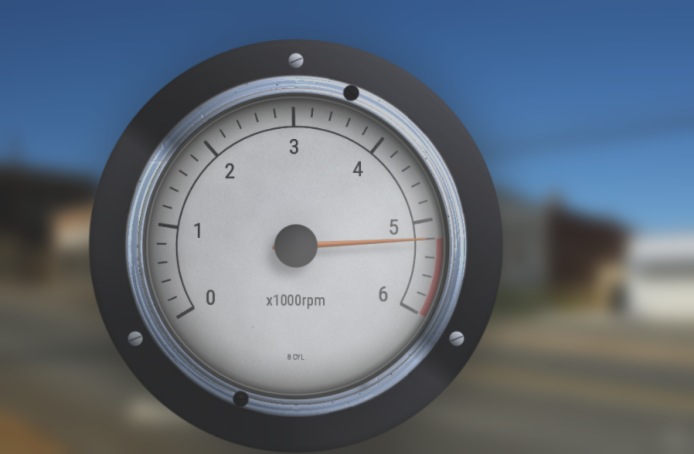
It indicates 5200,rpm
